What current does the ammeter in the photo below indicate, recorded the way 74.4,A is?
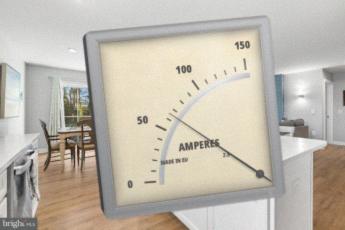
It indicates 65,A
